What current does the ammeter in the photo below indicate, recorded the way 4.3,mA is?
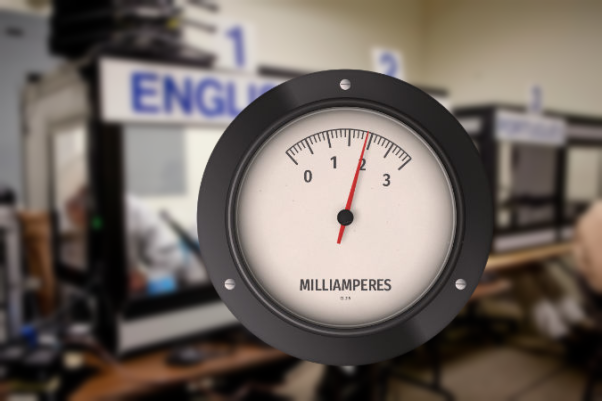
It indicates 1.9,mA
